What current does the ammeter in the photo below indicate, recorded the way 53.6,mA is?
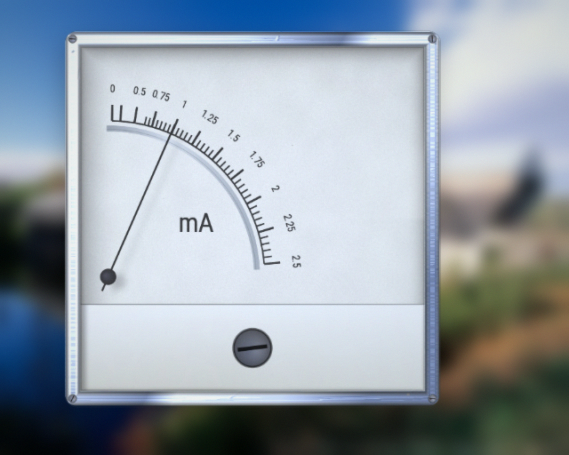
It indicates 1,mA
